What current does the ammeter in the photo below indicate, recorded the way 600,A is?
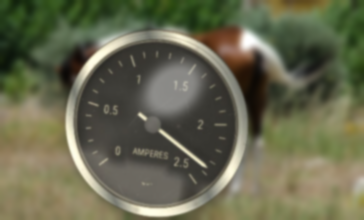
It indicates 2.35,A
